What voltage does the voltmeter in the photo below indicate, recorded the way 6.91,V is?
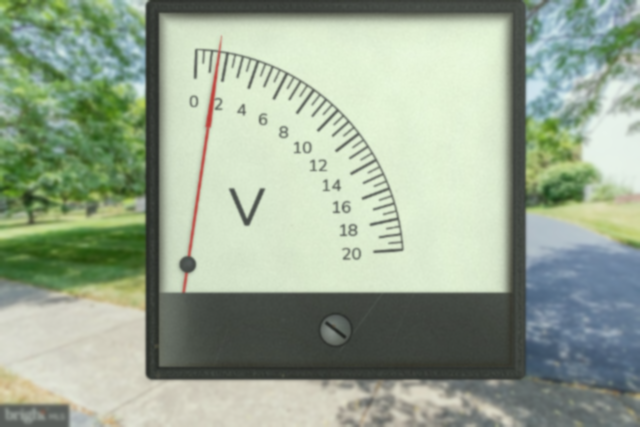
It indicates 1.5,V
